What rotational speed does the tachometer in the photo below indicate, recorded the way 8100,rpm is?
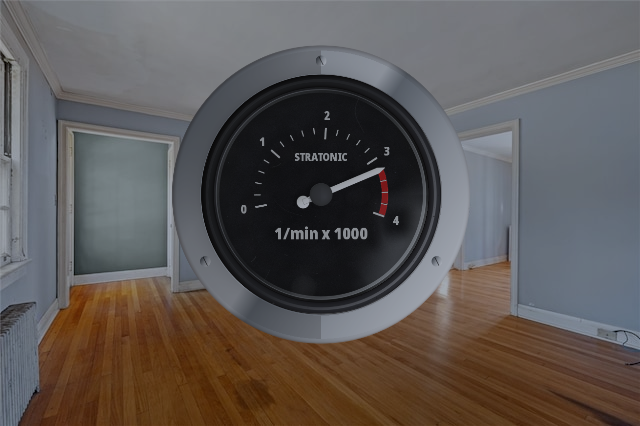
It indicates 3200,rpm
